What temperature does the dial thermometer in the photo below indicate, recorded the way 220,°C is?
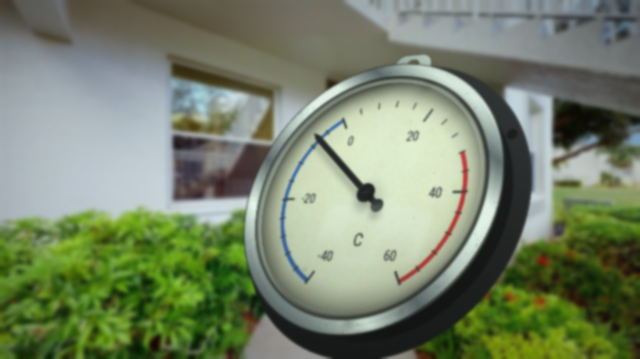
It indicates -6,°C
